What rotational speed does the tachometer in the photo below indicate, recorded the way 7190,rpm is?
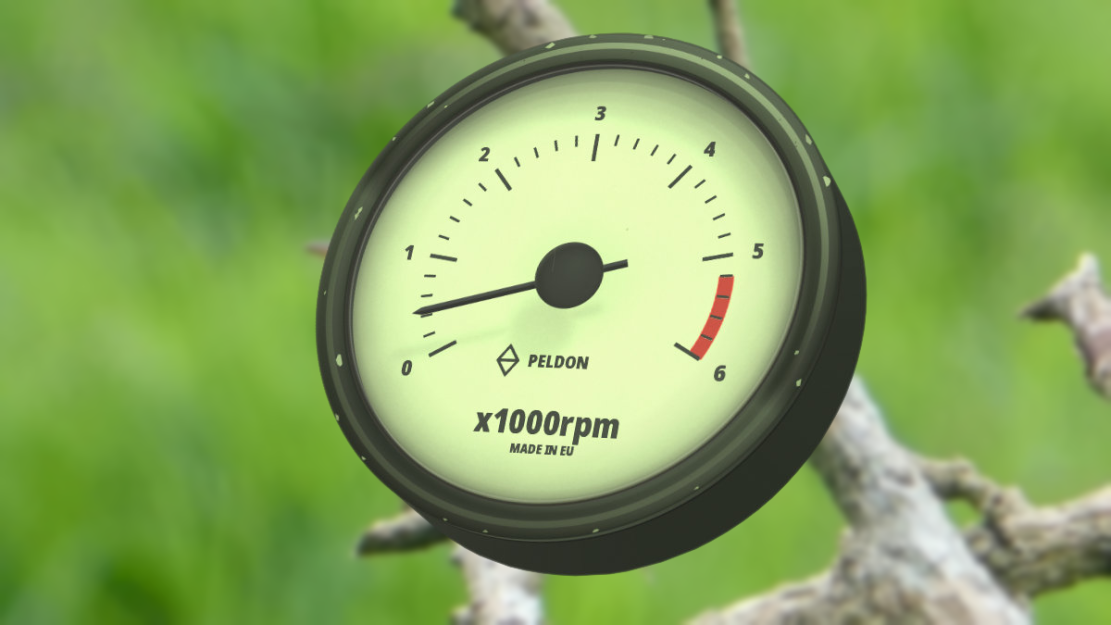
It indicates 400,rpm
